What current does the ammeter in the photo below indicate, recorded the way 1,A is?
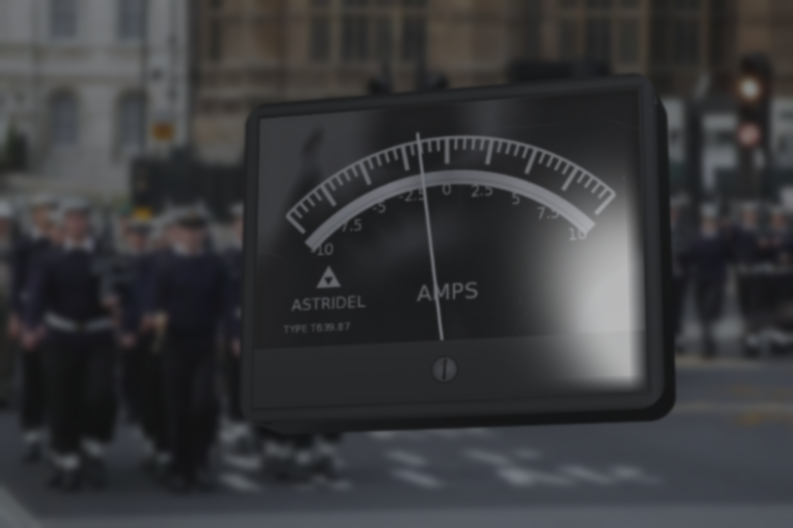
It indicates -1.5,A
